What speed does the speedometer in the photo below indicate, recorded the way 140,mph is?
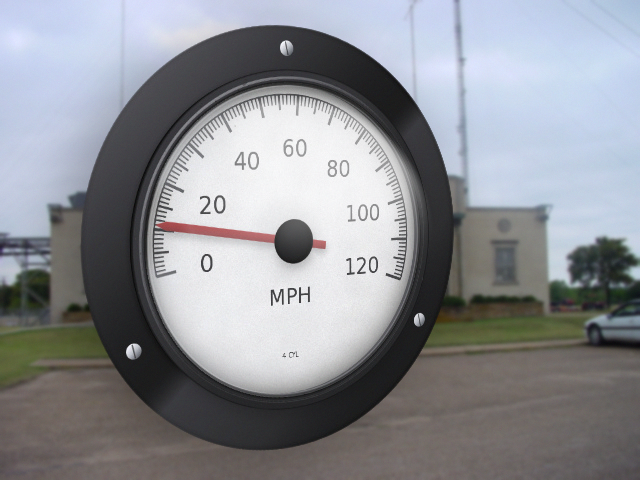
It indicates 11,mph
